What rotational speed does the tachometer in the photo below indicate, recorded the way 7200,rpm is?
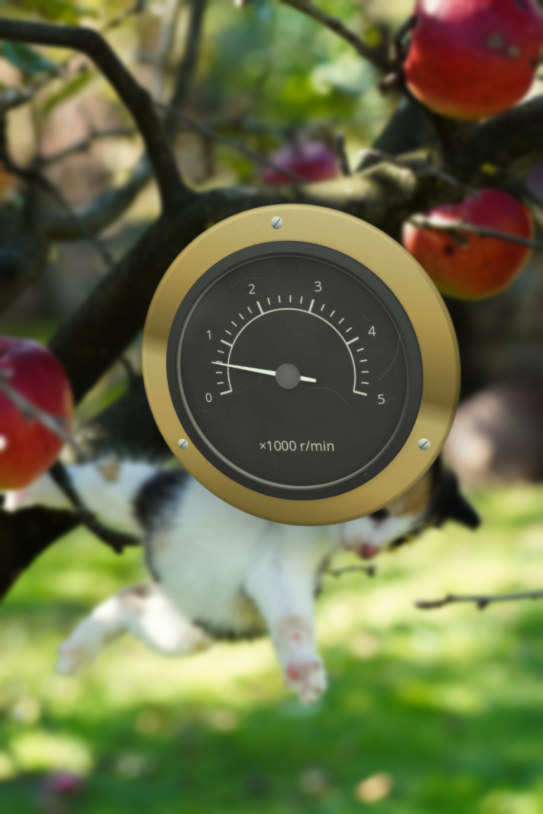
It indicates 600,rpm
